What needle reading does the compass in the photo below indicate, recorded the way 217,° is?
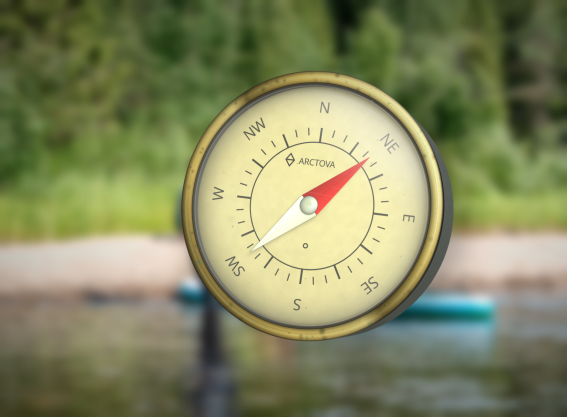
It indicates 45,°
